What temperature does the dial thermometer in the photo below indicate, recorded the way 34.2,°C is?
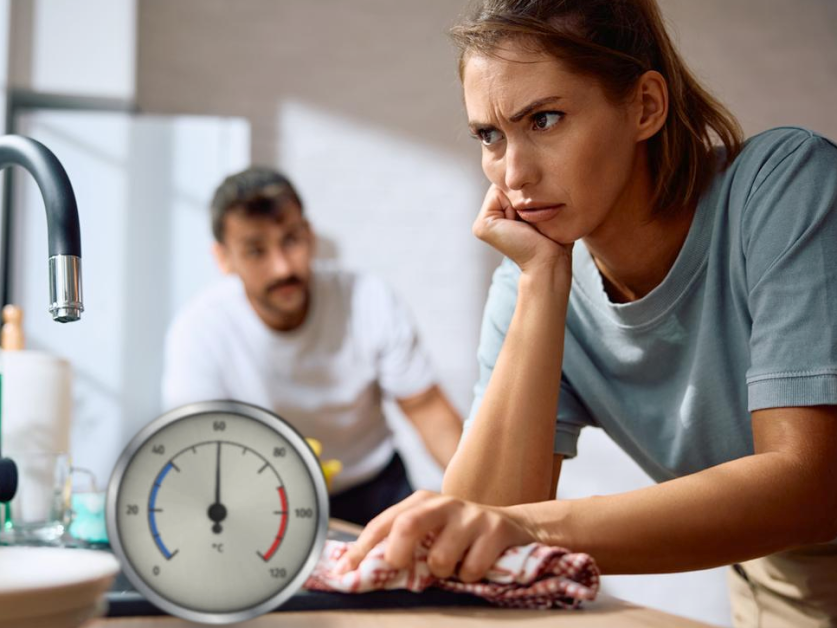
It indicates 60,°C
